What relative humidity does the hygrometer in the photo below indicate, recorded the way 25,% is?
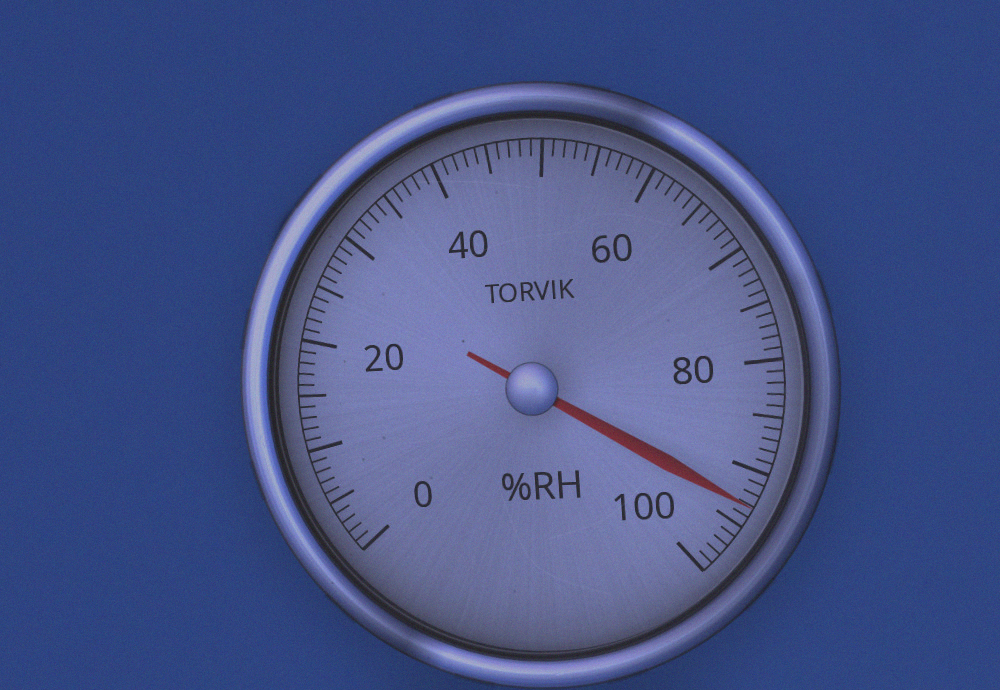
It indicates 93,%
